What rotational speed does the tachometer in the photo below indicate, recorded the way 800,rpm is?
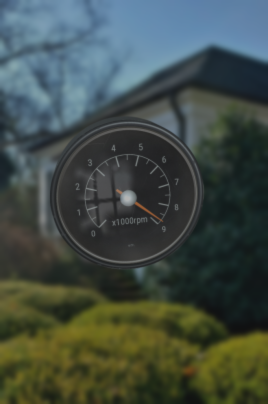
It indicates 8750,rpm
